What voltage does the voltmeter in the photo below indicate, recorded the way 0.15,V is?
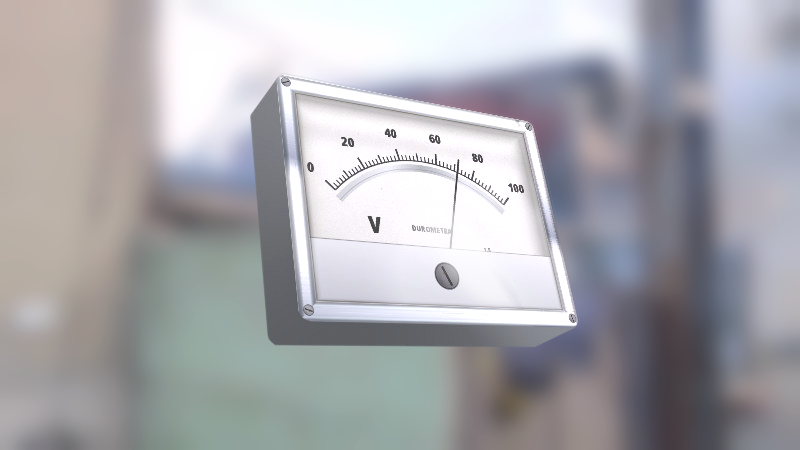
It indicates 70,V
